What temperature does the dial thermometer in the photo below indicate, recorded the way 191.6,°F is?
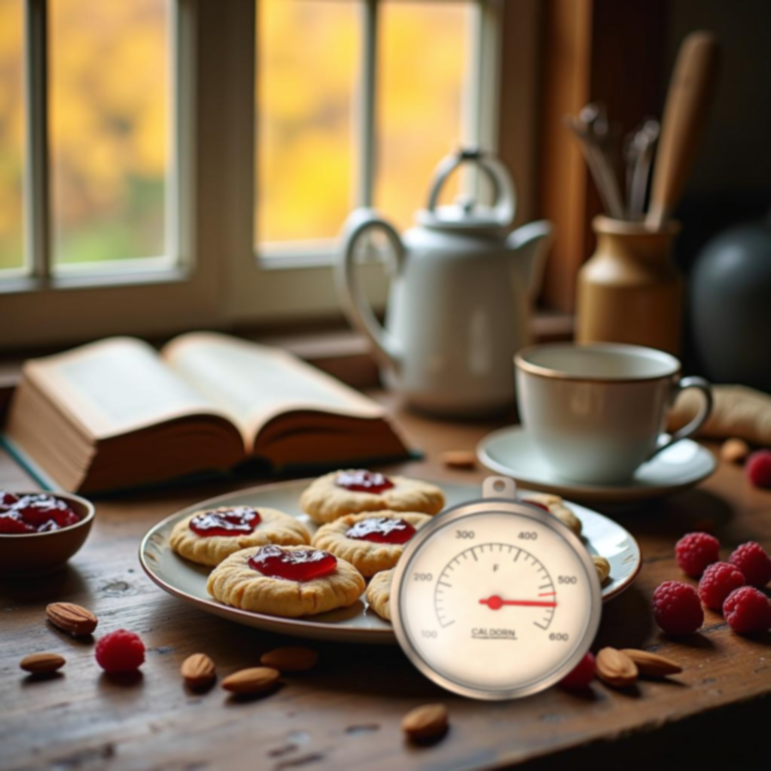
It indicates 540,°F
